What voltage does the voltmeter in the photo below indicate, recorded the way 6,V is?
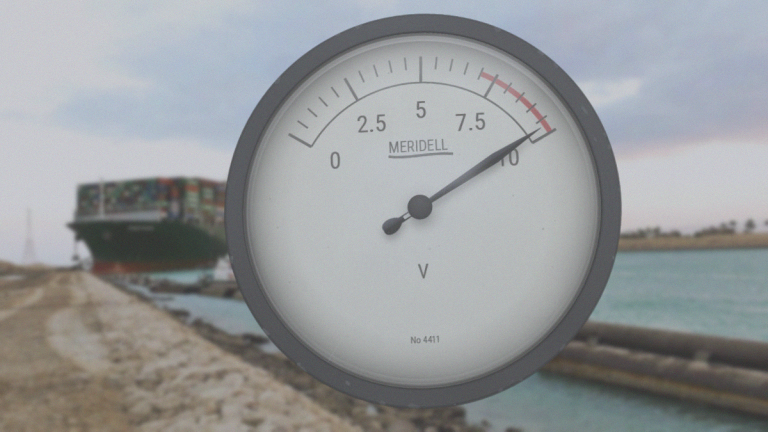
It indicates 9.75,V
